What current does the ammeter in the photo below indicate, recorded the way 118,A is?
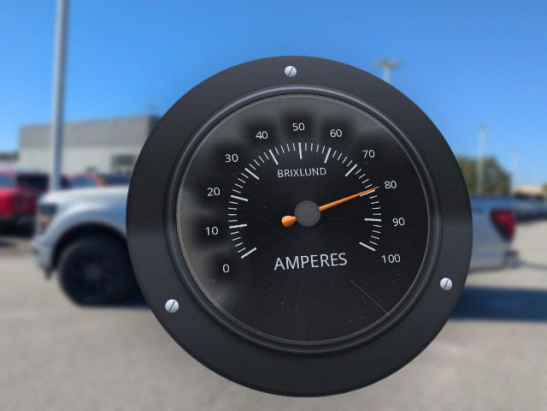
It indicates 80,A
